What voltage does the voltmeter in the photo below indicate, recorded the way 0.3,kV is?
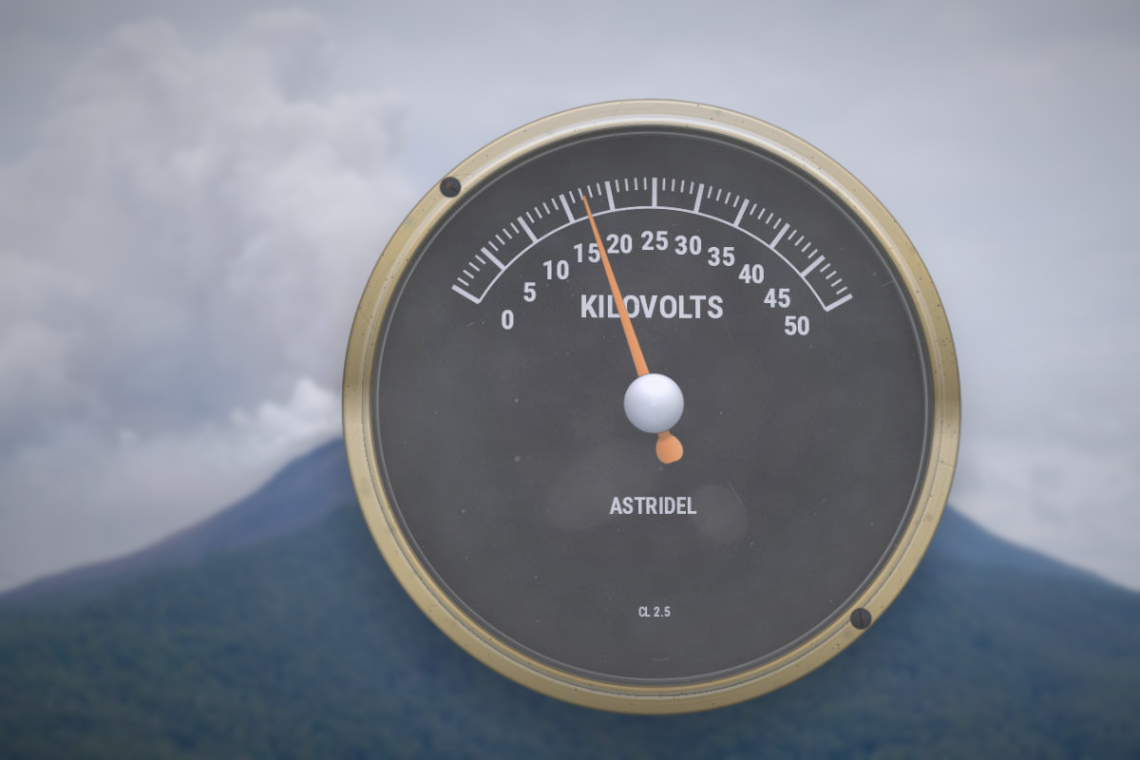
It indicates 17,kV
